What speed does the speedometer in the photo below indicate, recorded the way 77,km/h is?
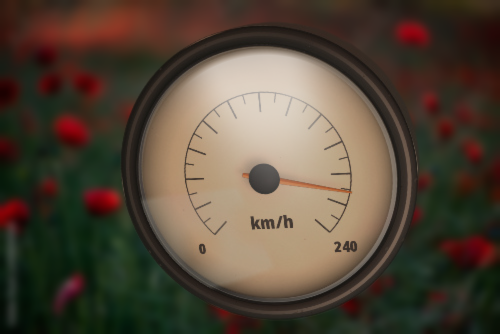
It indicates 210,km/h
